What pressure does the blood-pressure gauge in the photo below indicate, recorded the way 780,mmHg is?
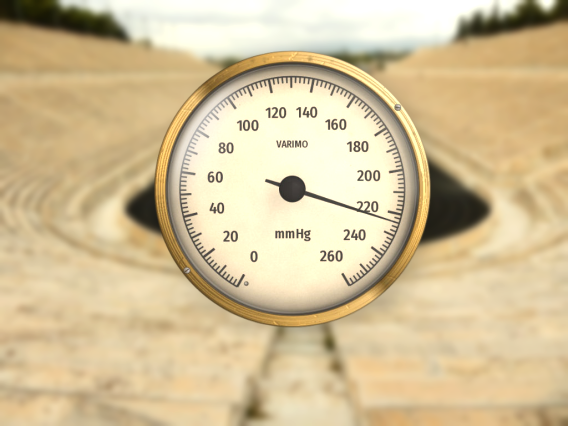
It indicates 224,mmHg
